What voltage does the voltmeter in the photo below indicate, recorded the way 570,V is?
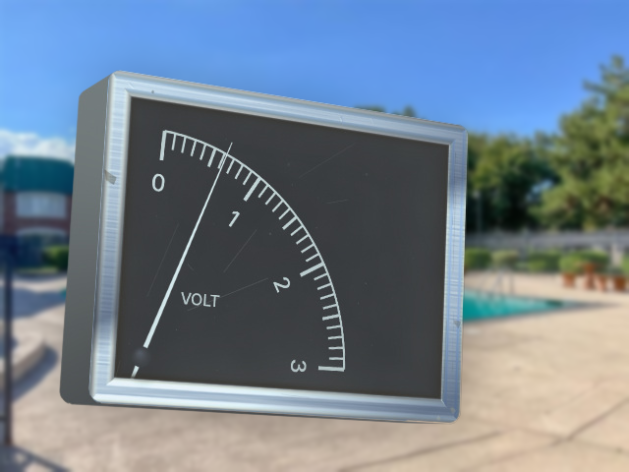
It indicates 0.6,V
